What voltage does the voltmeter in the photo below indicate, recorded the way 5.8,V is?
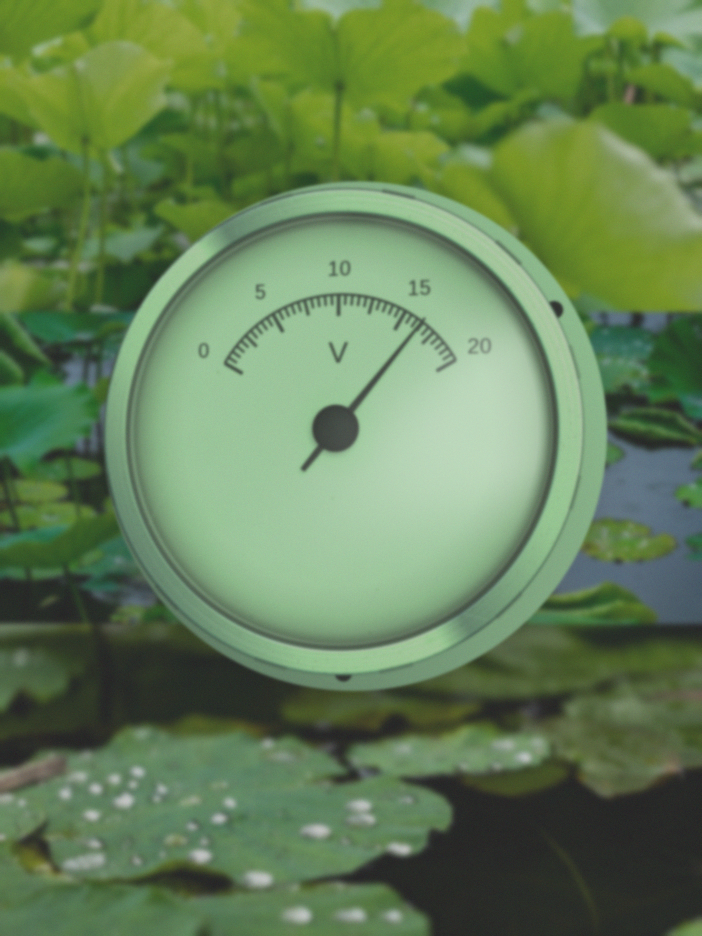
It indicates 16.5,V
